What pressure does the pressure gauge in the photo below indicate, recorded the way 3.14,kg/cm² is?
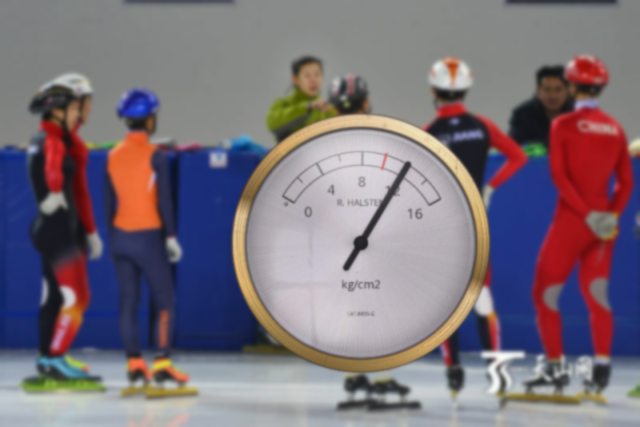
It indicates 12,kg/cm²
